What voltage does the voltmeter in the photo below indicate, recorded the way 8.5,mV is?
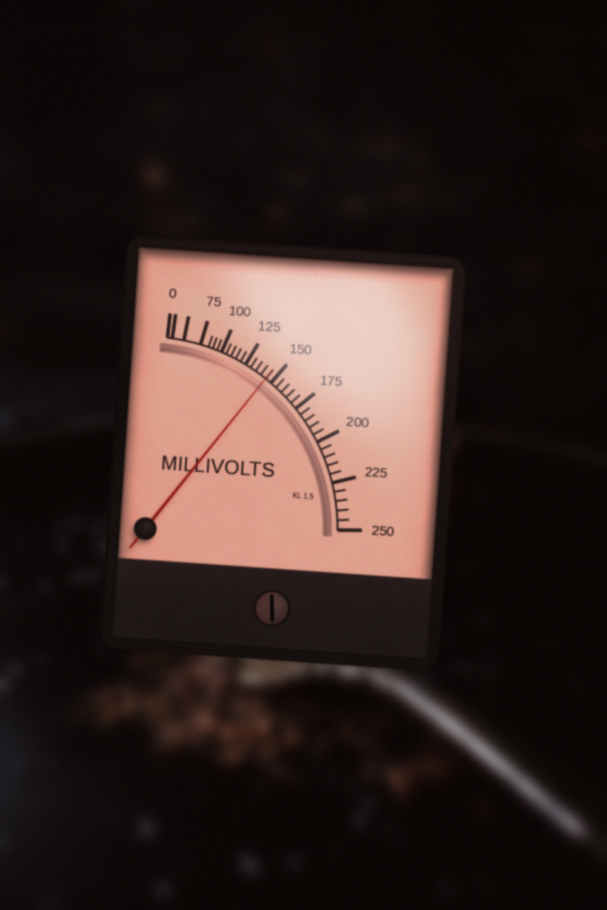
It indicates 145,mV
